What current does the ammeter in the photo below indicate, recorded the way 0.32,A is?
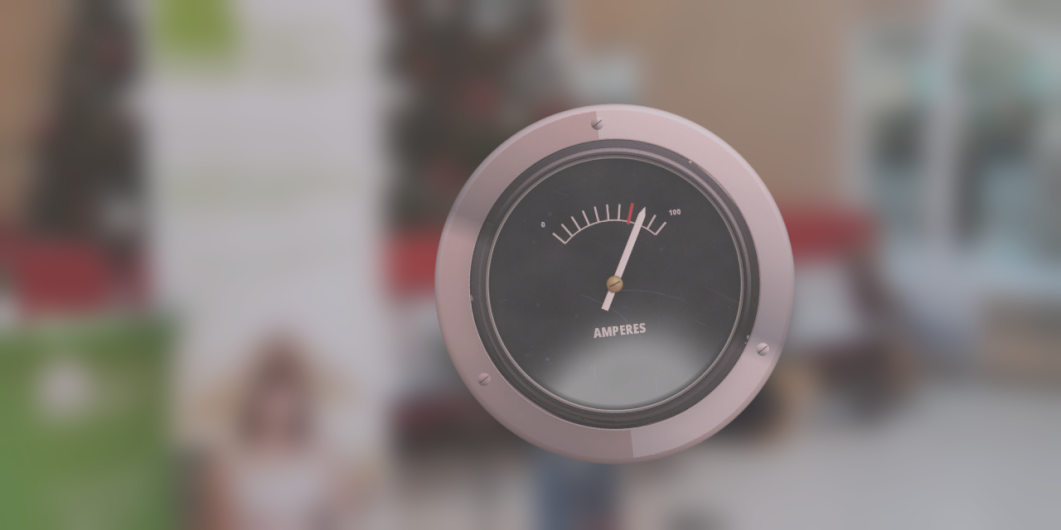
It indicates 80,A
